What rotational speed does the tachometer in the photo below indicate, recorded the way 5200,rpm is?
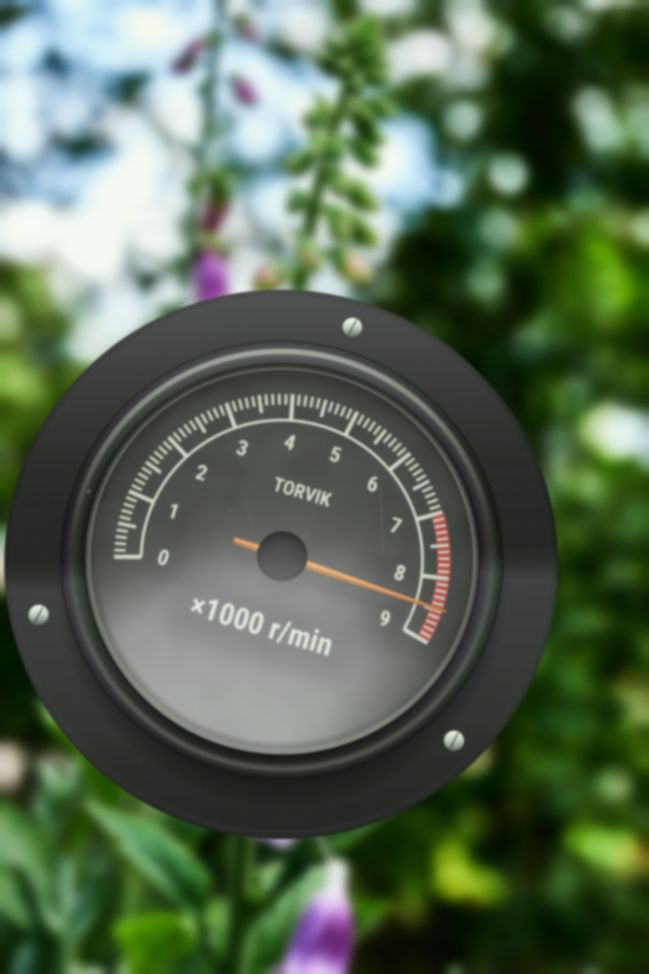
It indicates 8500,rpm
